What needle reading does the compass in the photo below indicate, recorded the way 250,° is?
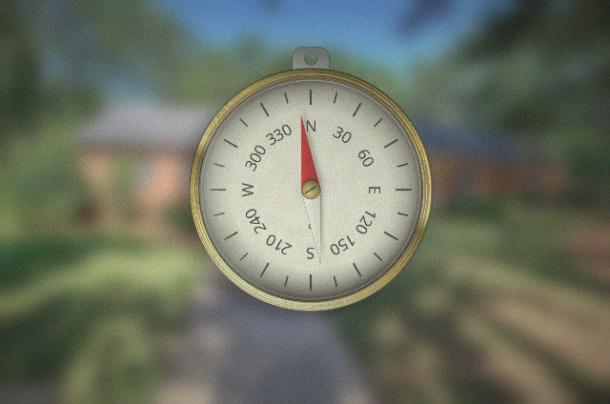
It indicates 352.5,°
